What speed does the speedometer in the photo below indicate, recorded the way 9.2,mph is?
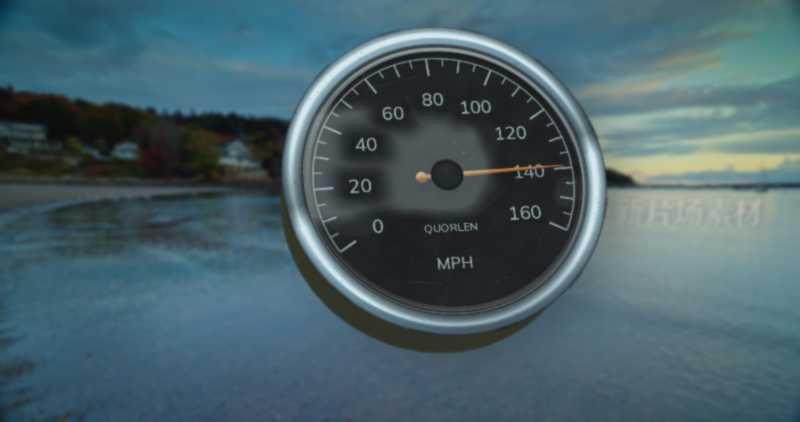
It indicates 140,mph
